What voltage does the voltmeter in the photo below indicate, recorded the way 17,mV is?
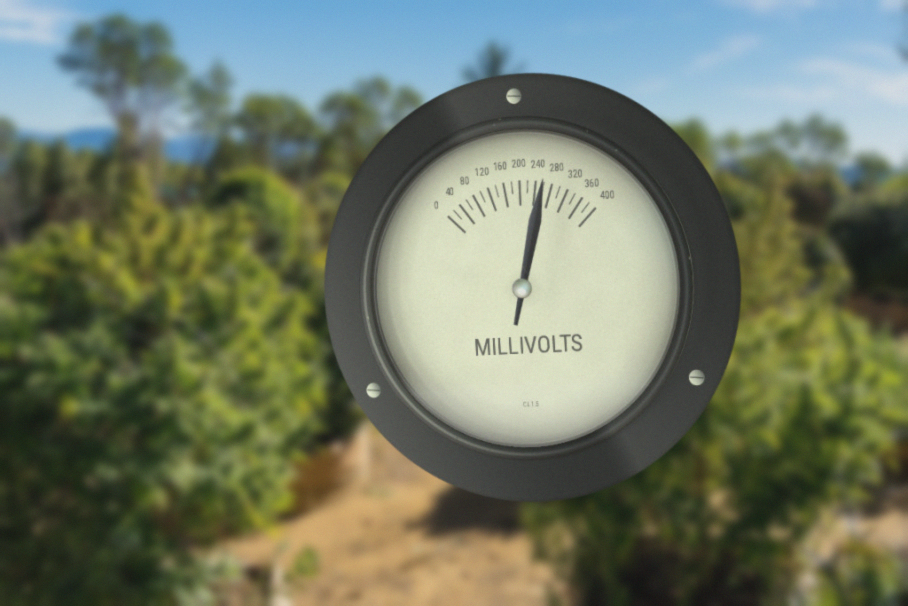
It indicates 260,mV
